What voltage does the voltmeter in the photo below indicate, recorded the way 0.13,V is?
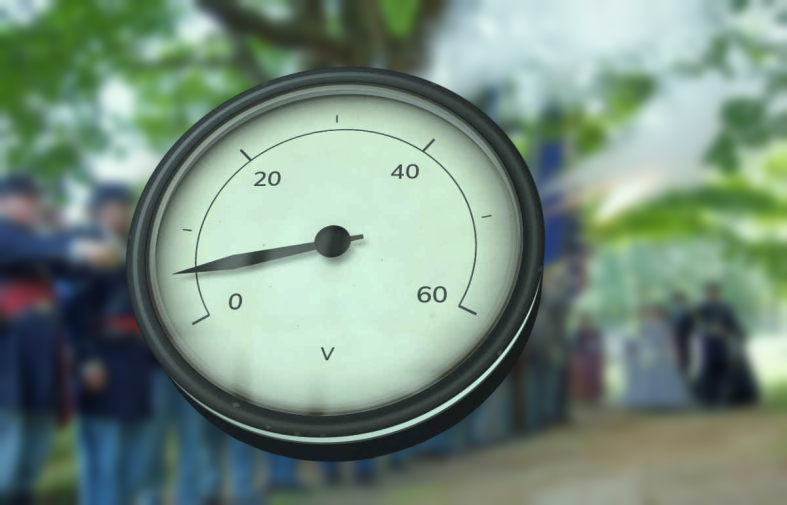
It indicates 5,V
